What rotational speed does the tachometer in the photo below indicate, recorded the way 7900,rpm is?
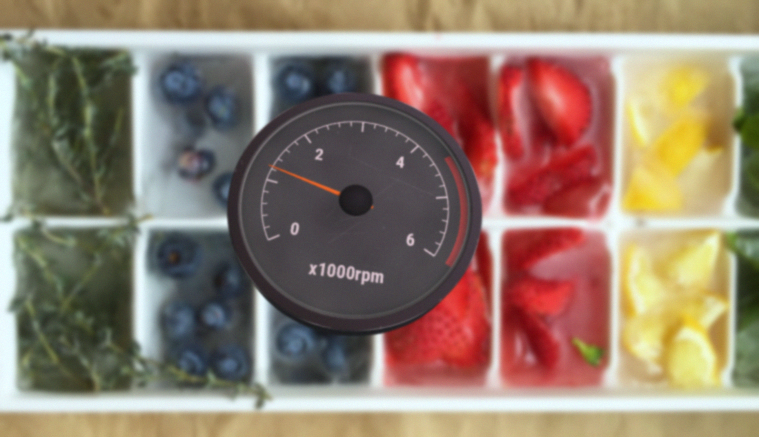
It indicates 1200,rpm
